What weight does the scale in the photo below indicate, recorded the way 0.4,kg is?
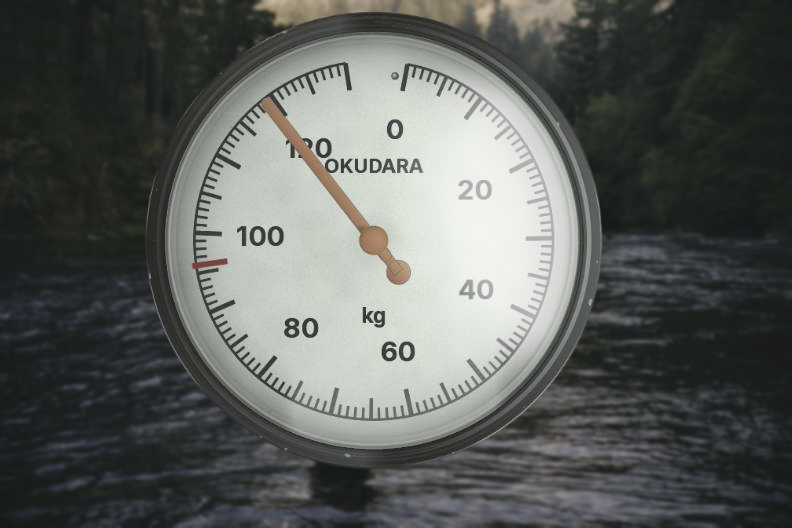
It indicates 119,kg
